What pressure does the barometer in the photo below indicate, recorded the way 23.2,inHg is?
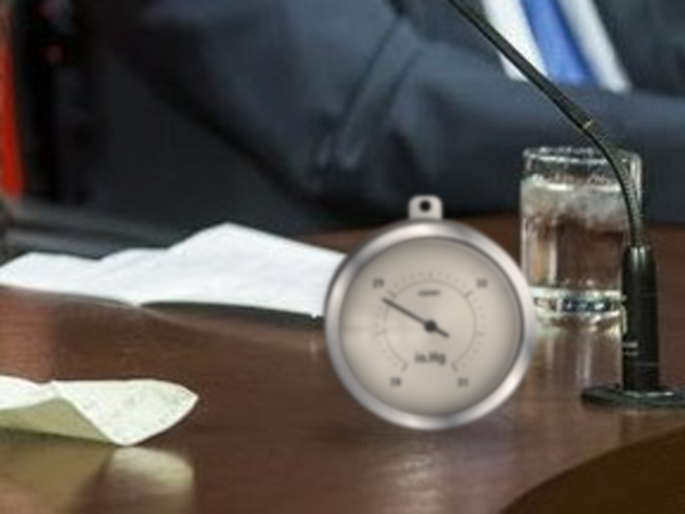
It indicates 28.9,inHg
